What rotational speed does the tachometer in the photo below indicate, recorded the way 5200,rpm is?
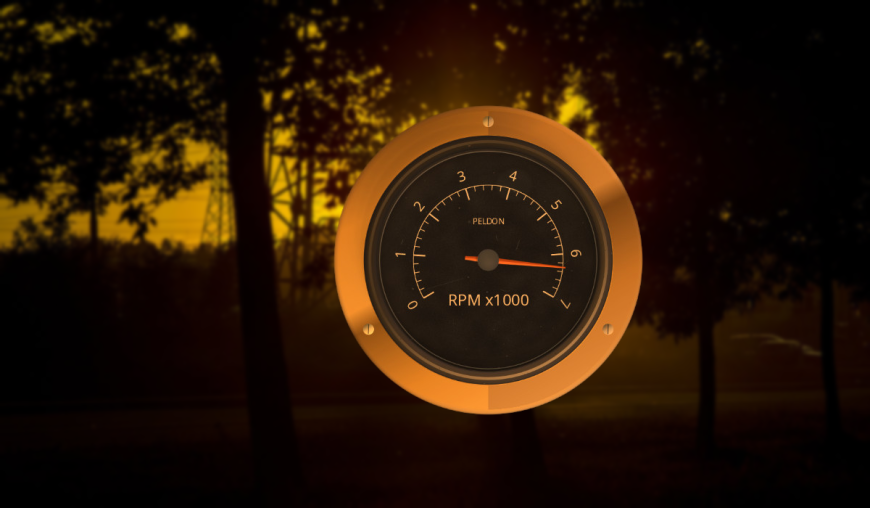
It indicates 6300,rpm
